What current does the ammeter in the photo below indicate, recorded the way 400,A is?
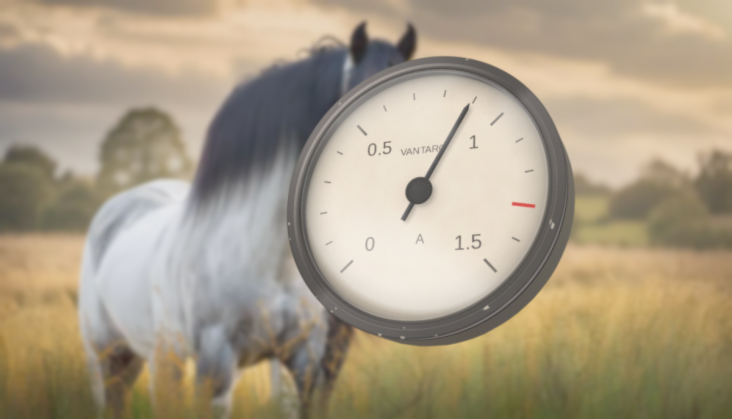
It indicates 0.9,A
